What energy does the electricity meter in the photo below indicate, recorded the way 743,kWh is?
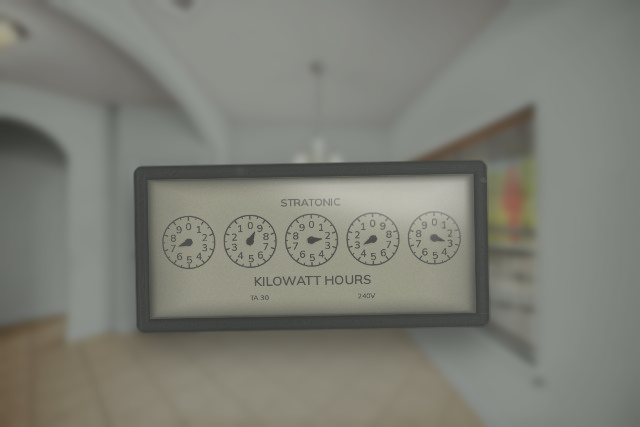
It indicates 69233,kWh
